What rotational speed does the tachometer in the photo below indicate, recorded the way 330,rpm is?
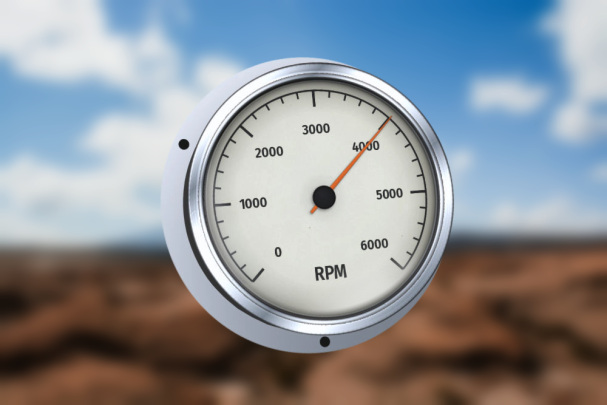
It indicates 4000,rpm
